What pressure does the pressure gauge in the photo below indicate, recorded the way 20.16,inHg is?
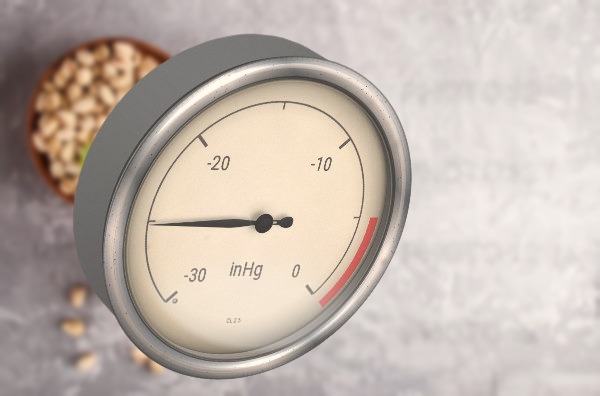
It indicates -25,inHg
